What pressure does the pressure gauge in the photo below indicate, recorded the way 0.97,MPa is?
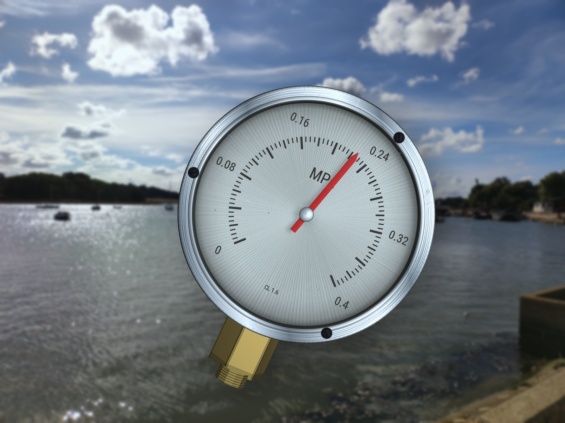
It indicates 0.225,MPa
